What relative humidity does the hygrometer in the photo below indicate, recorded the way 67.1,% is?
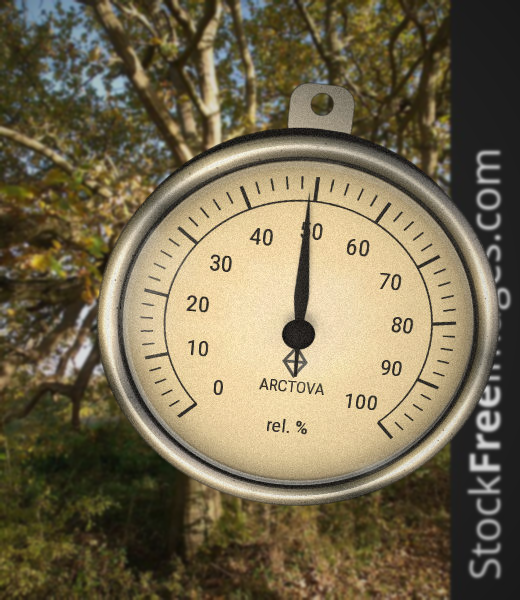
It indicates 49,%
